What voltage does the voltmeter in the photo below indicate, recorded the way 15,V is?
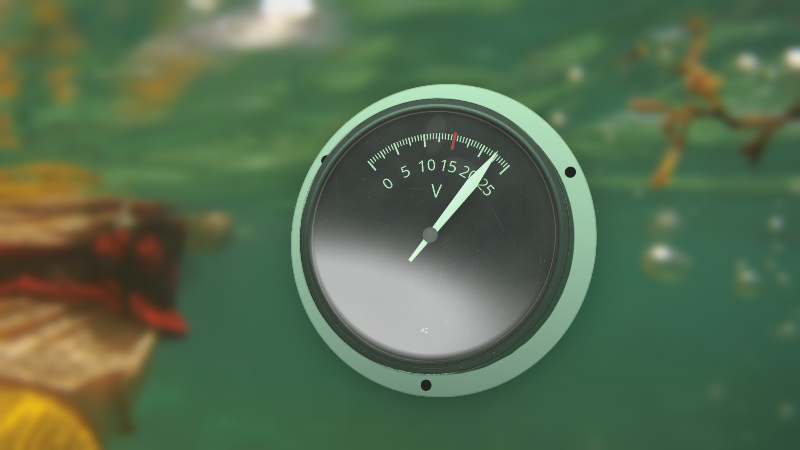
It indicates 22.5,V
